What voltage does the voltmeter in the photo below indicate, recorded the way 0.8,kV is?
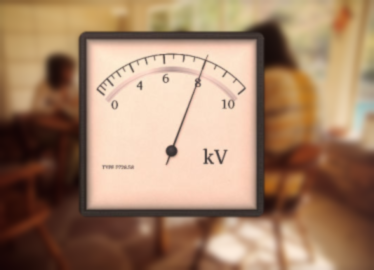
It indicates 8,kV
